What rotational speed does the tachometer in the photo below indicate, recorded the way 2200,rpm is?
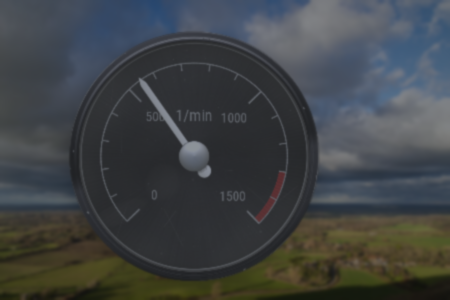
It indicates 550,rpm
